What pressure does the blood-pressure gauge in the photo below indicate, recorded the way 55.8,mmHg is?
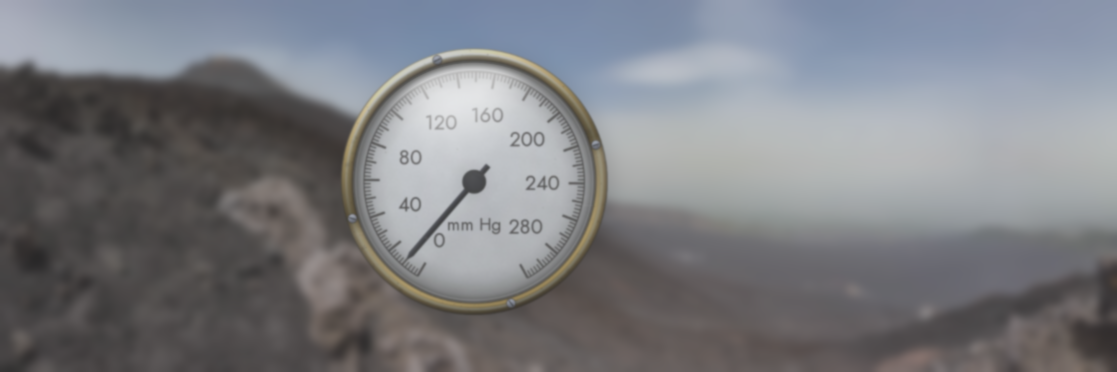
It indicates 10,mmHg
